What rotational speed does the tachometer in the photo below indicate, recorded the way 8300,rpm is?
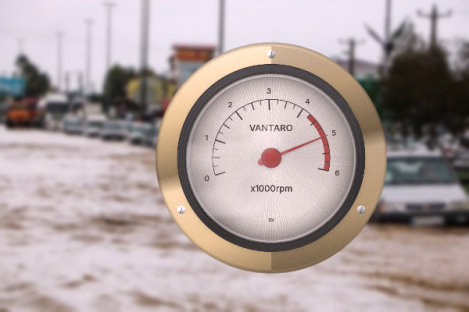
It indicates 5000,rpm
